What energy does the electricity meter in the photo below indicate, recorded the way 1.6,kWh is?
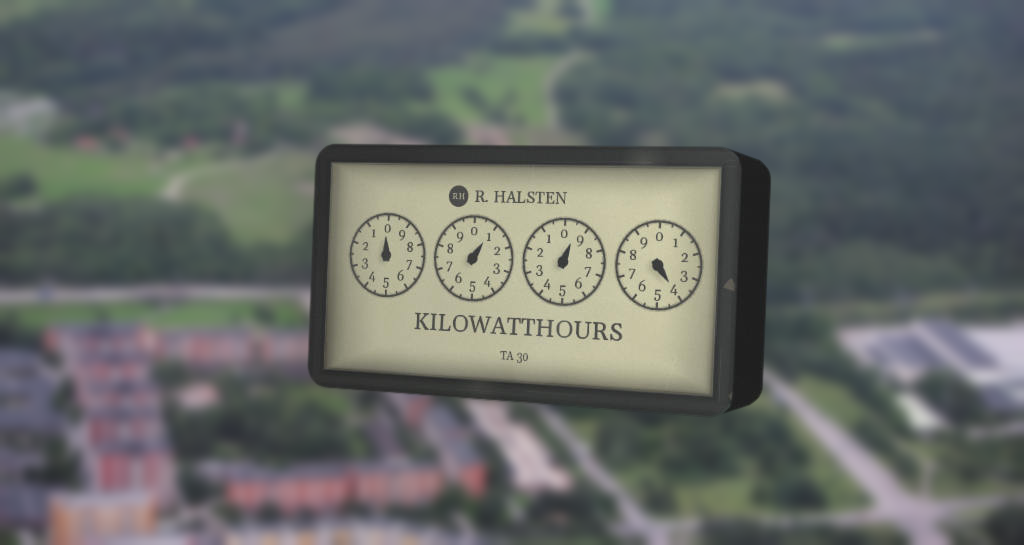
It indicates 94,kWh
